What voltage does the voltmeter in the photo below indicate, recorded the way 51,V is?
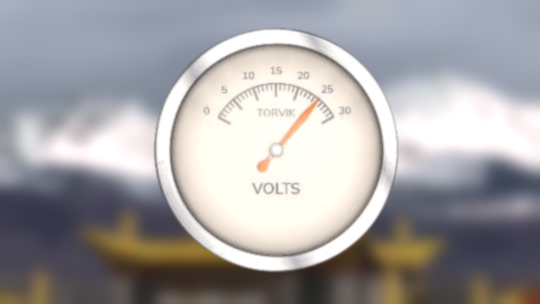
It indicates 25,V
